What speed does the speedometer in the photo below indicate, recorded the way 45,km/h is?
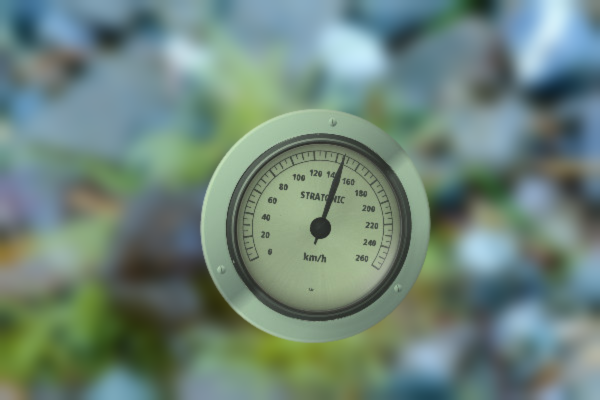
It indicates 145,km/h
